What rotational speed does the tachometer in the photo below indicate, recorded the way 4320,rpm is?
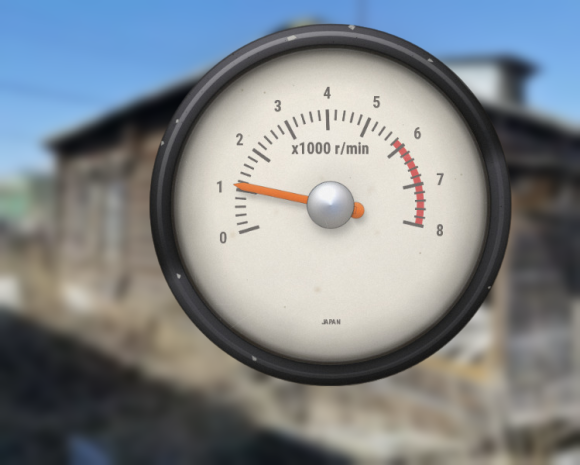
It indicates 1100,rpm
